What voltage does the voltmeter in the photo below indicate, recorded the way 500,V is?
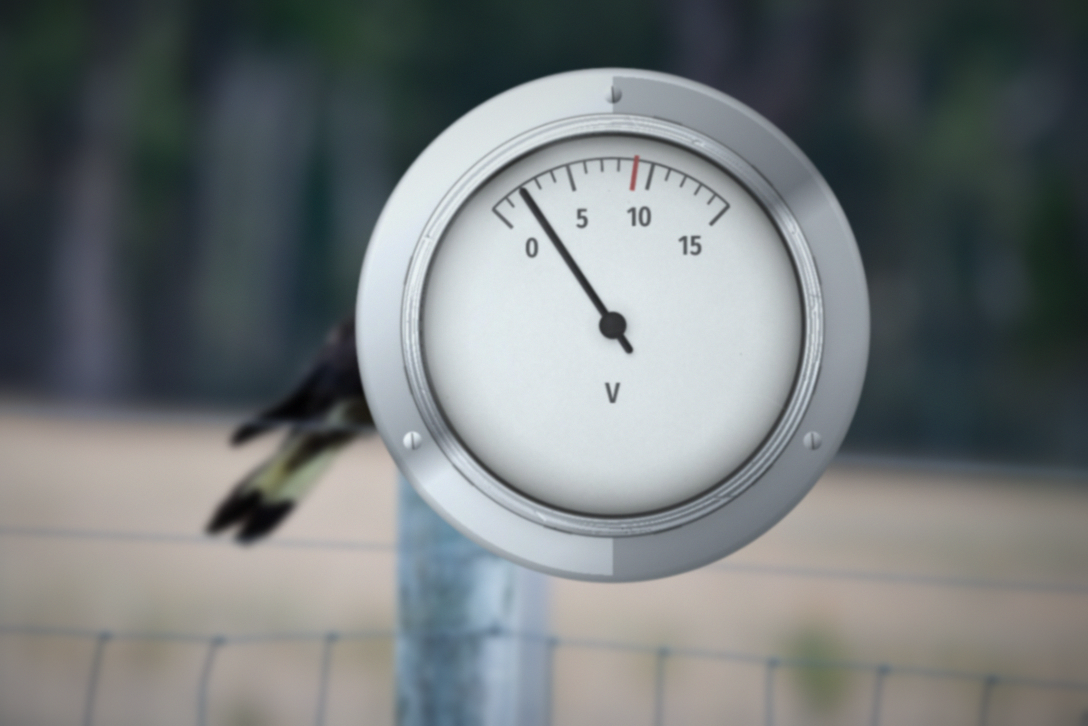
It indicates 2,V
